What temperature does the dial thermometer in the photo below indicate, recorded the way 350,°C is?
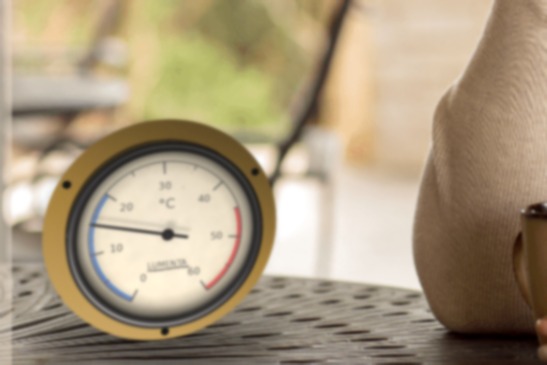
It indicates 15,°C
